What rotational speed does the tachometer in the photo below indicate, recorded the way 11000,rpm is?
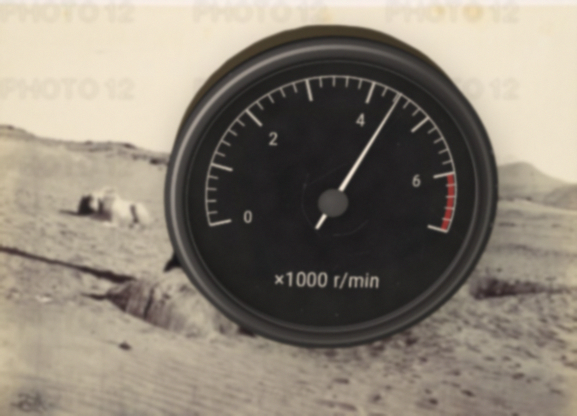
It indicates 4400,rpm
